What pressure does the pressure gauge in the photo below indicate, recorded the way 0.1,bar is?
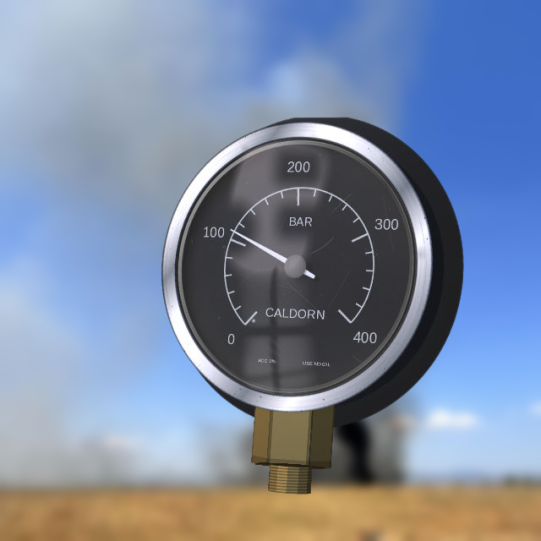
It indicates 110,bar
